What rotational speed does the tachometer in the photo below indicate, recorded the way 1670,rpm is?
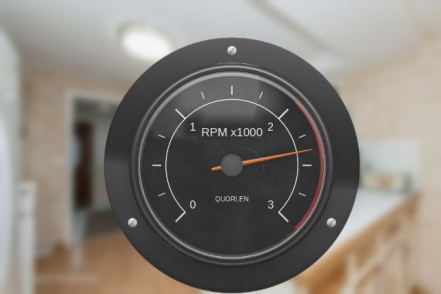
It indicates 2375,rpm
